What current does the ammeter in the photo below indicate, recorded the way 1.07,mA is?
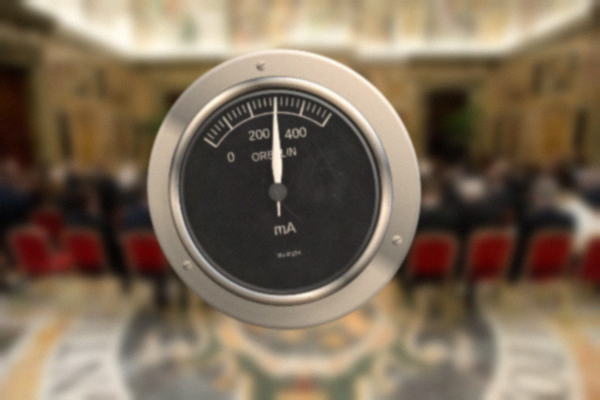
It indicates 300,mA
